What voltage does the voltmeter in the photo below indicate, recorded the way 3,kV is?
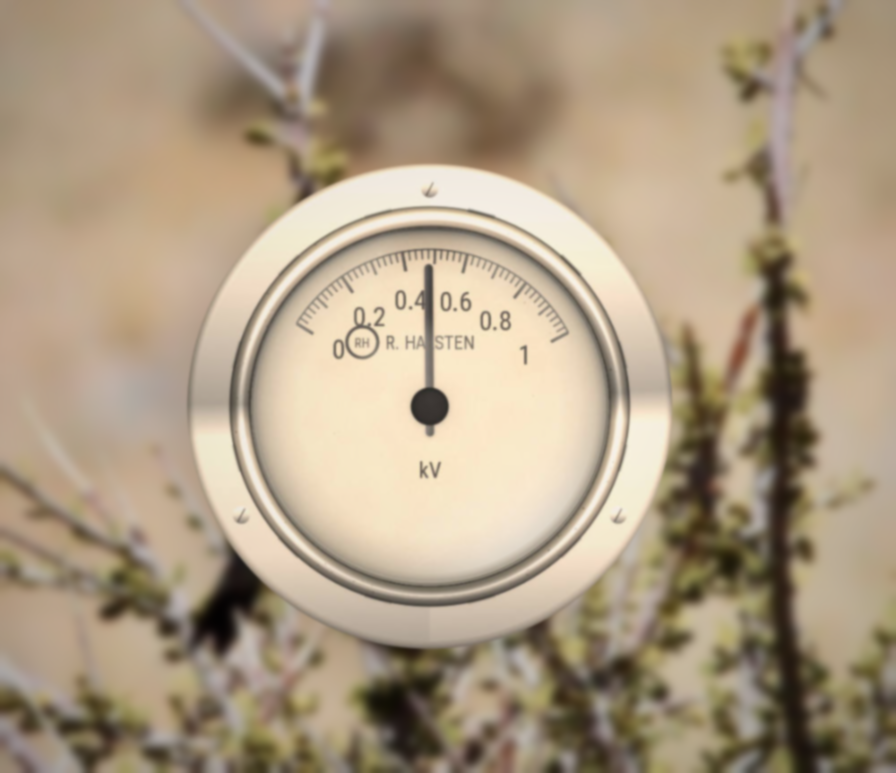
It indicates 0.48,kV
